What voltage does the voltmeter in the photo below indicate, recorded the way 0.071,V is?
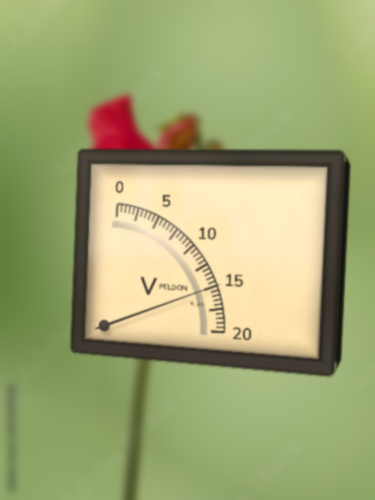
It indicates 15,V
